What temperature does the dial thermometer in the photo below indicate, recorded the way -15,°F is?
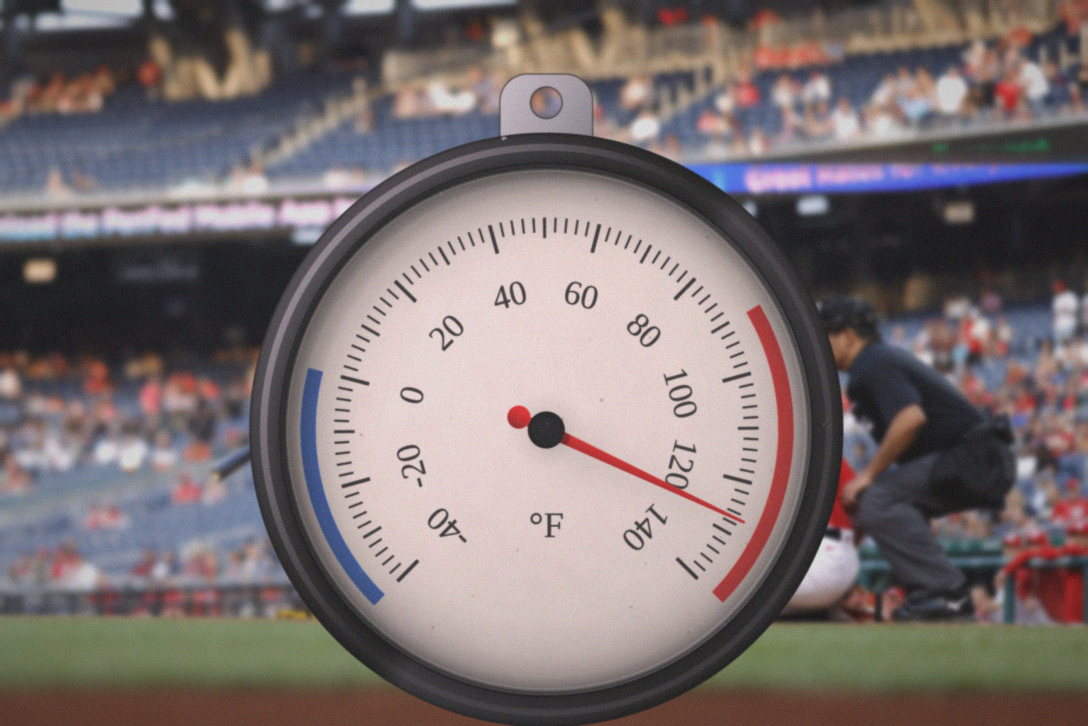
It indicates 127,°F
